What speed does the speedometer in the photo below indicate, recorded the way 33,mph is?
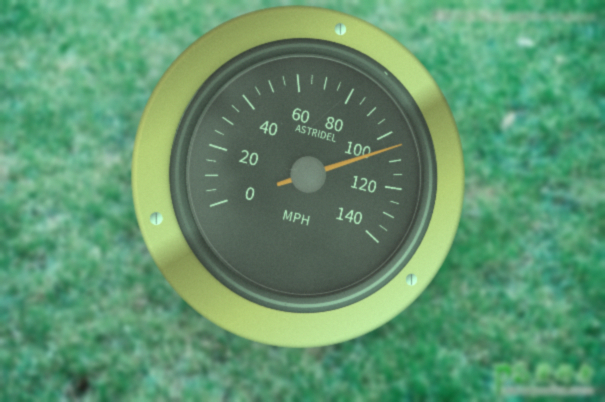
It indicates 105,mph
